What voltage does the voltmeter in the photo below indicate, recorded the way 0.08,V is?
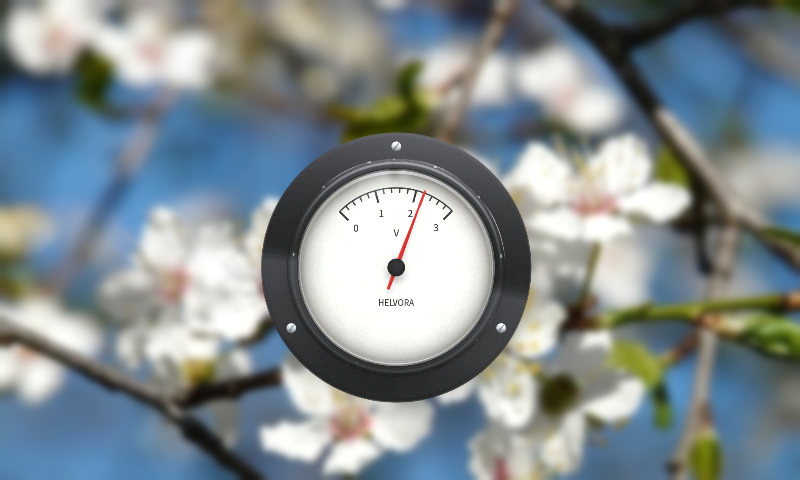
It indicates 2.2,V
